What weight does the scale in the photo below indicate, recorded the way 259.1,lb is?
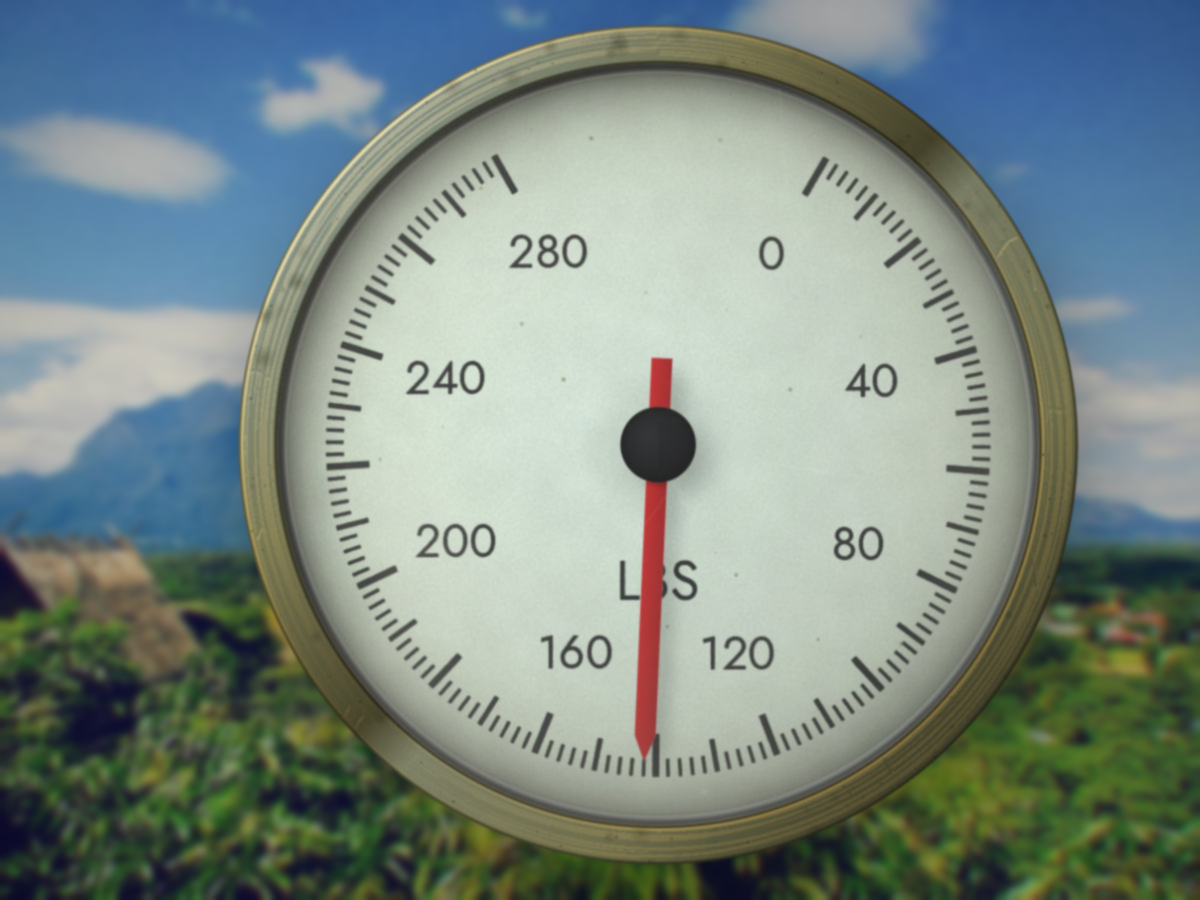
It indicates 142,lb
